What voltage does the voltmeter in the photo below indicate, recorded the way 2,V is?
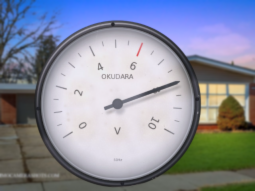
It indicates 8,V
